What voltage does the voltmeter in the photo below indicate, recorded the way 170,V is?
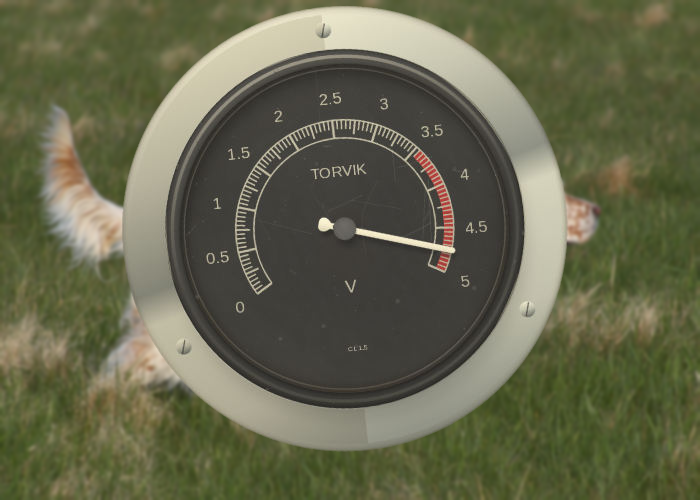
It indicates 4.75,V
